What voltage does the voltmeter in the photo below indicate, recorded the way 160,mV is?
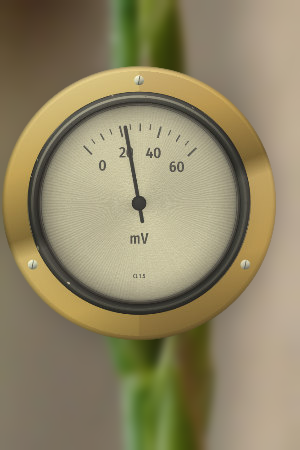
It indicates 22.5,mV
